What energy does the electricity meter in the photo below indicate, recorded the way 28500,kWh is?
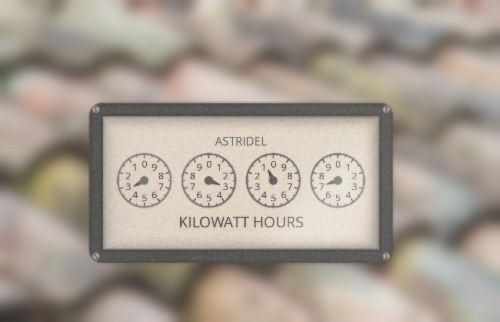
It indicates 3307,kWh
